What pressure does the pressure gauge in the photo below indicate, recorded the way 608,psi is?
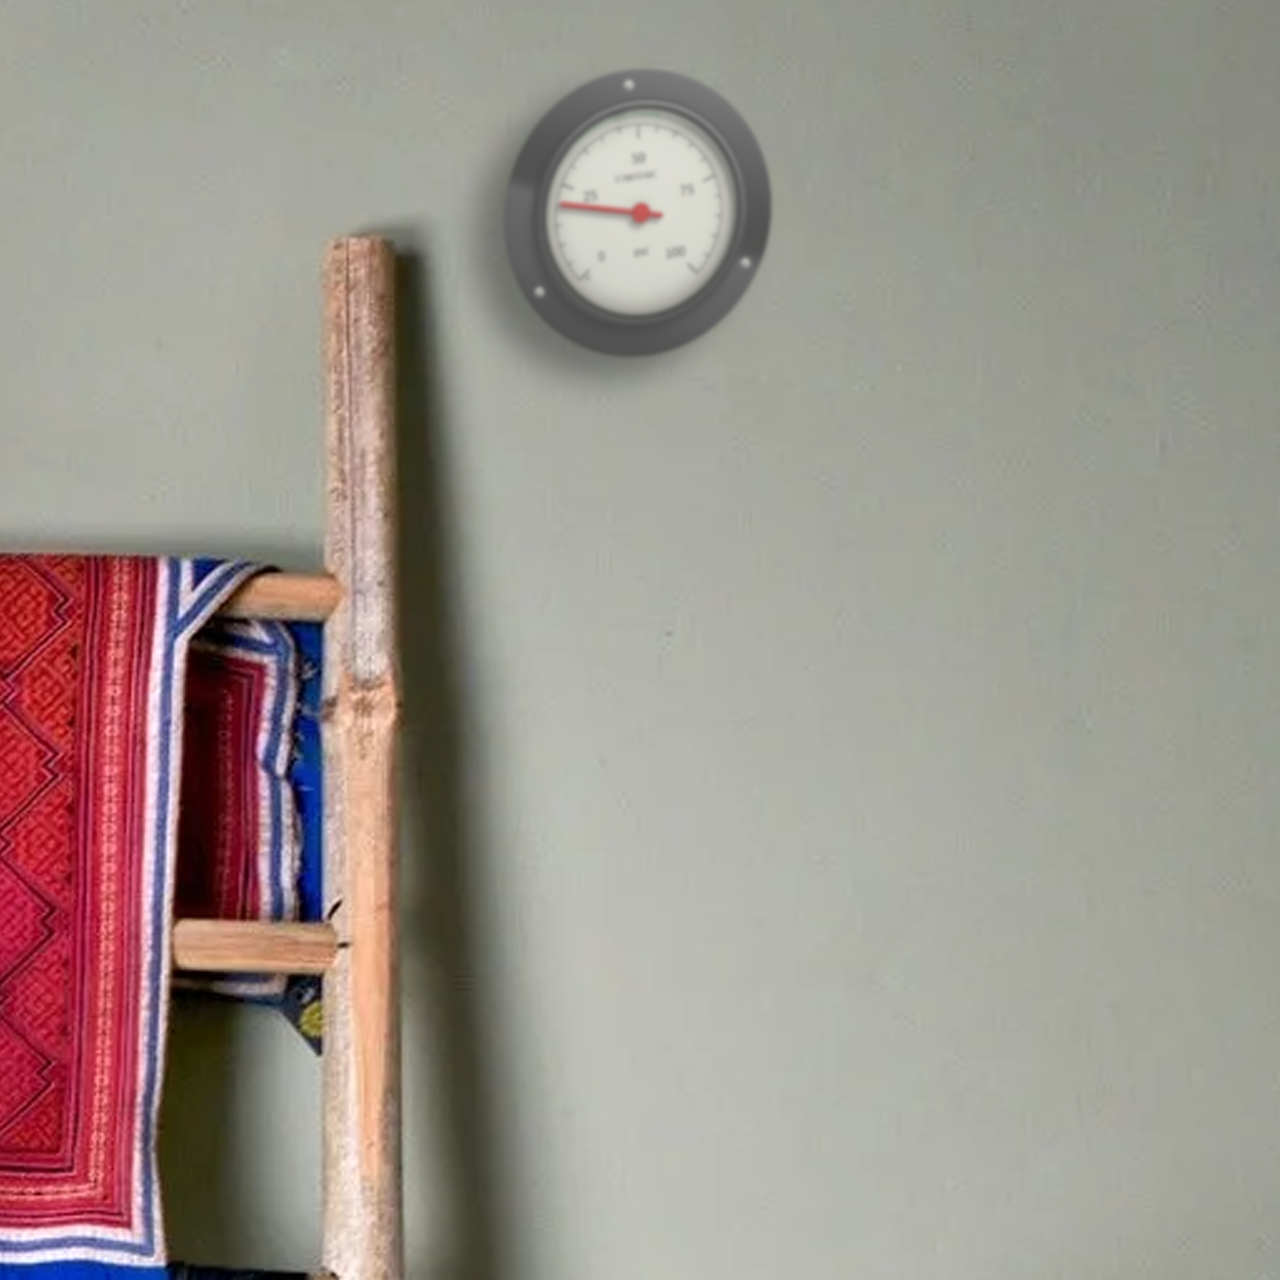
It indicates 20,psi
